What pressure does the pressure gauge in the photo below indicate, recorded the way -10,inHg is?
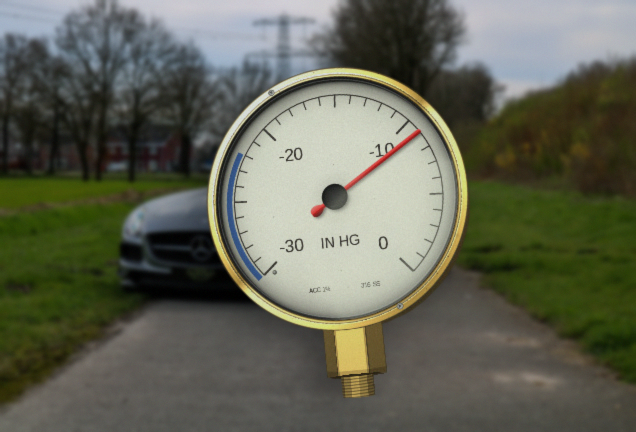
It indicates -9,inHg
